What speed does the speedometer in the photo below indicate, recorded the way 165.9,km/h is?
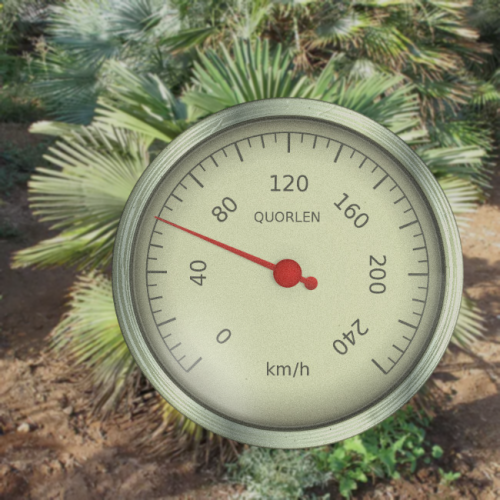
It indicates 60,km/h
